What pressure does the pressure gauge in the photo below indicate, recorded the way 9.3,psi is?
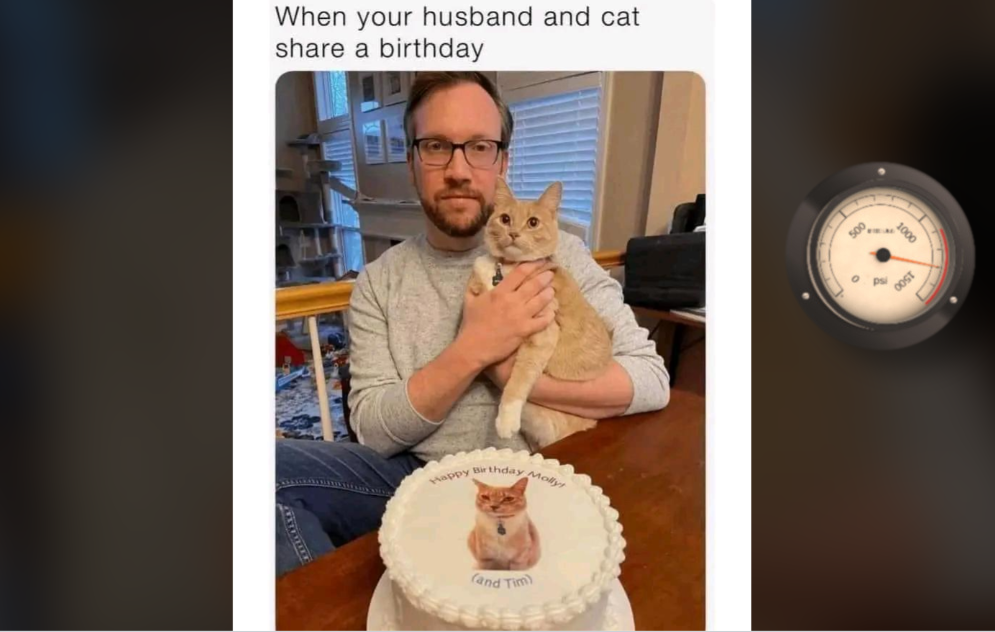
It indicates 1300,psi
